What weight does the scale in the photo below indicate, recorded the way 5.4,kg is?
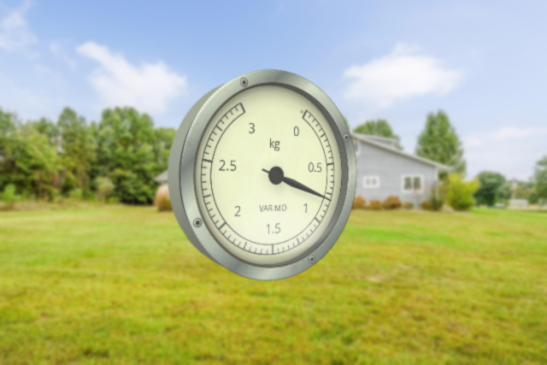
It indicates 0.8,kg
